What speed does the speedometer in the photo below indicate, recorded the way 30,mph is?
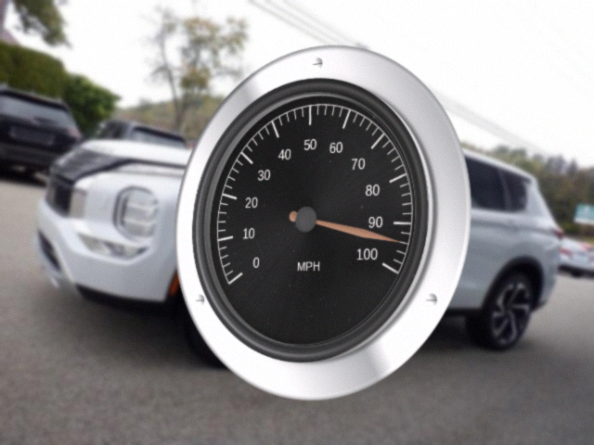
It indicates 94,mph
